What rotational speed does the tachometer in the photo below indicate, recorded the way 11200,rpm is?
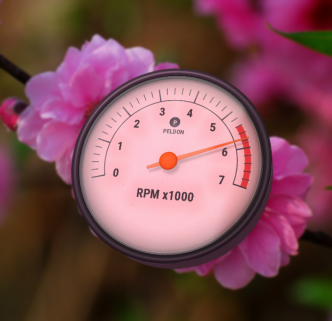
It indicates 5800,rpm
